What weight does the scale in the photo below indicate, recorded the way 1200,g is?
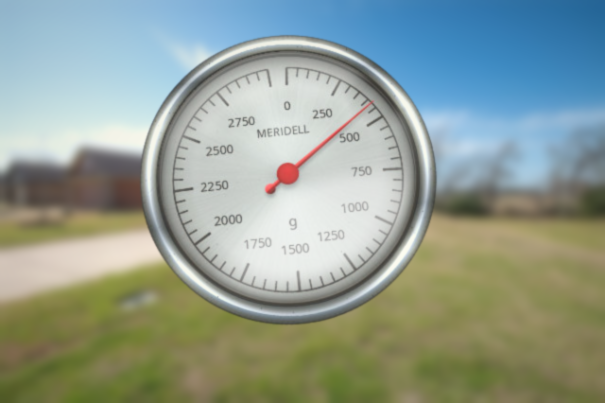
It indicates 425,g
